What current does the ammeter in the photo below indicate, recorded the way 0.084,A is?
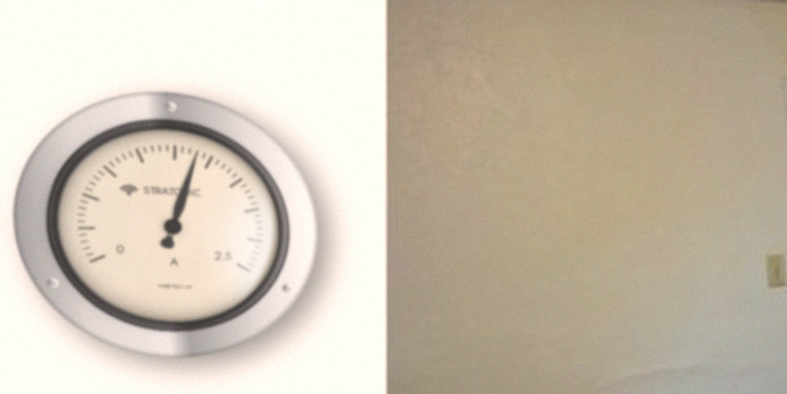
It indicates 1.4,A
